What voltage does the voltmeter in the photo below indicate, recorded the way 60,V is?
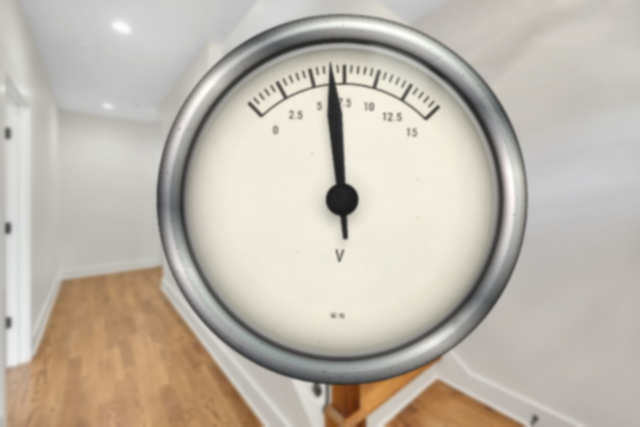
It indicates 6.5,V
